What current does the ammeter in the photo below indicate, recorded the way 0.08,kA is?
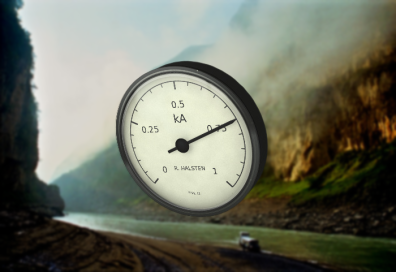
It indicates 0.75,kA
